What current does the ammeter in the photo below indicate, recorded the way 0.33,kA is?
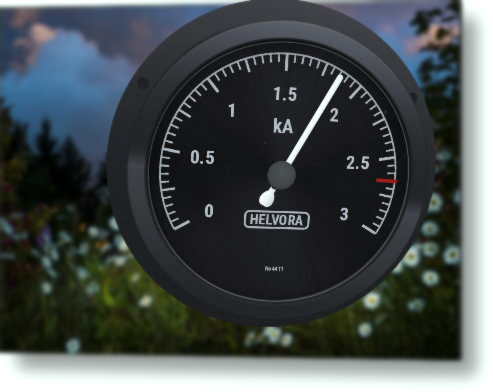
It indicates 1.85,kA
